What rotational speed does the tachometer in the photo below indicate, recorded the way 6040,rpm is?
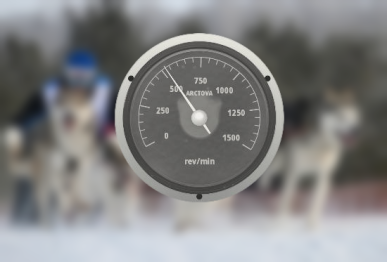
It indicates 525,rpm
